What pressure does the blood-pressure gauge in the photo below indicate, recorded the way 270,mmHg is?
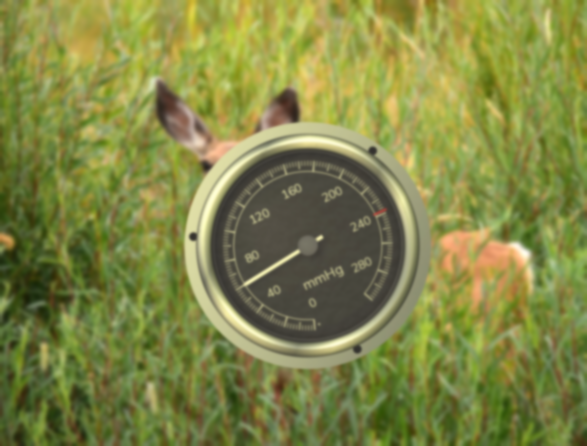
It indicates 60,mmHg
